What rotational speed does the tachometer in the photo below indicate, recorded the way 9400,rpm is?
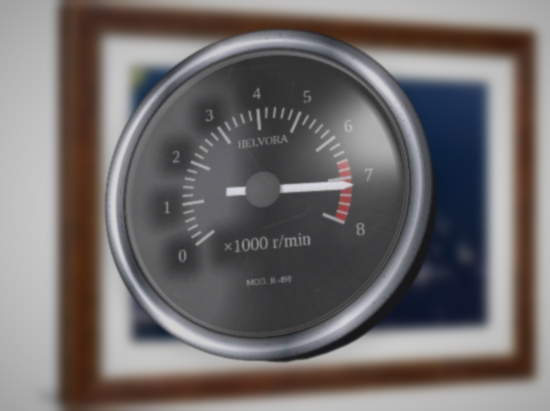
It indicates 7200,rpm
